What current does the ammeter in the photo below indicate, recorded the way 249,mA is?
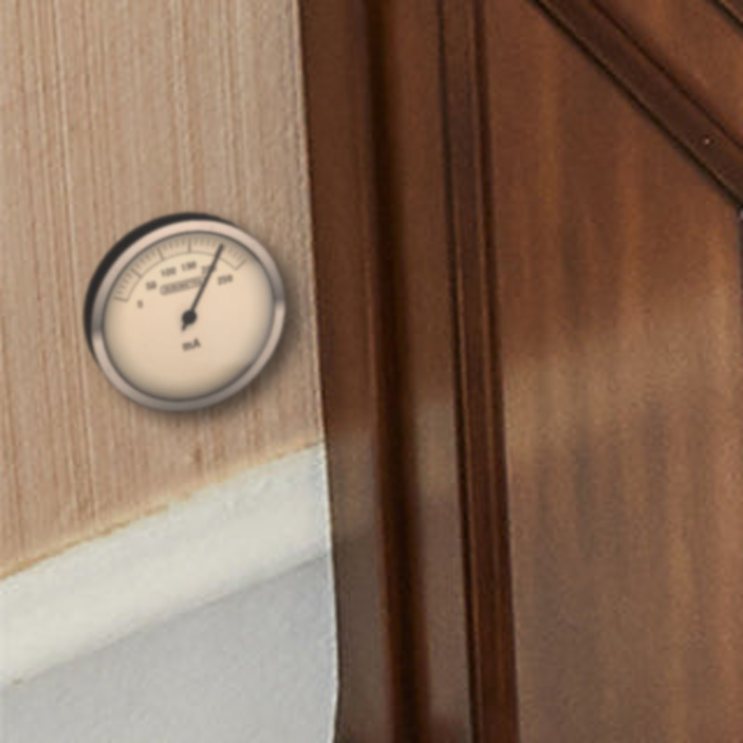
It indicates 200,mA
